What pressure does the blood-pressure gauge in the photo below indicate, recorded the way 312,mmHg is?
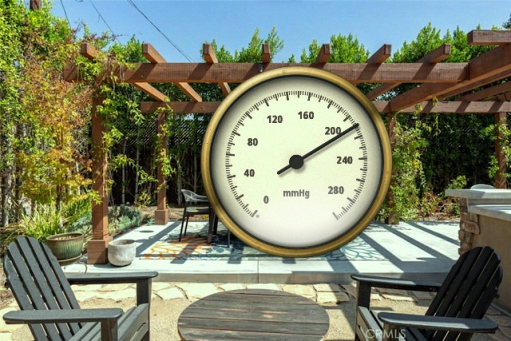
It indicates 210,mmHg
